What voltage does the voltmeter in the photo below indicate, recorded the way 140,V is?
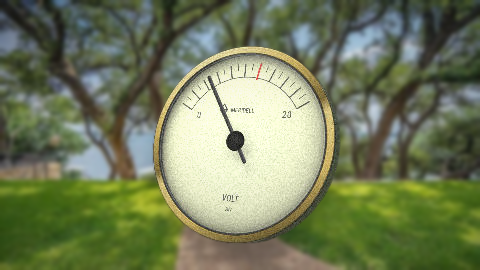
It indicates 5,V
